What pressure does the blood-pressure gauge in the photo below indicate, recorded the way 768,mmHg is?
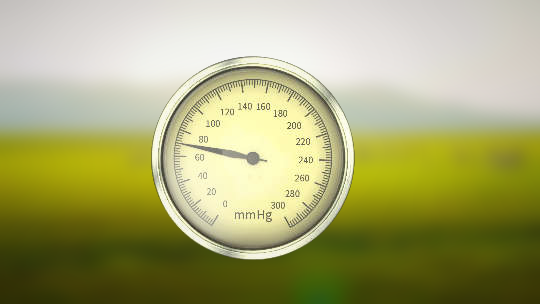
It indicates 70,mmHg
